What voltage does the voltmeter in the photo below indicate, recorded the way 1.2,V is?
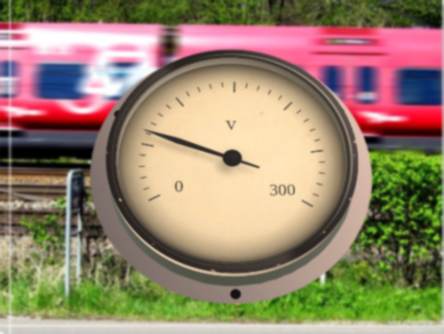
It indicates 60,V
